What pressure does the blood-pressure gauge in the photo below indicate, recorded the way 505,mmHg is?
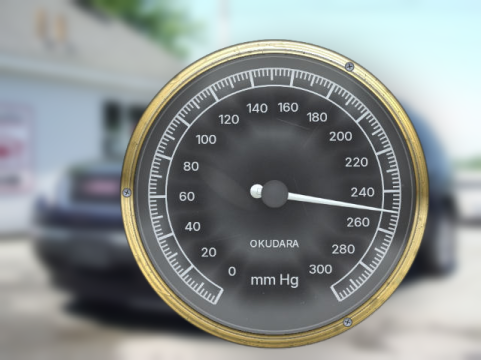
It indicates 250,mmHg
